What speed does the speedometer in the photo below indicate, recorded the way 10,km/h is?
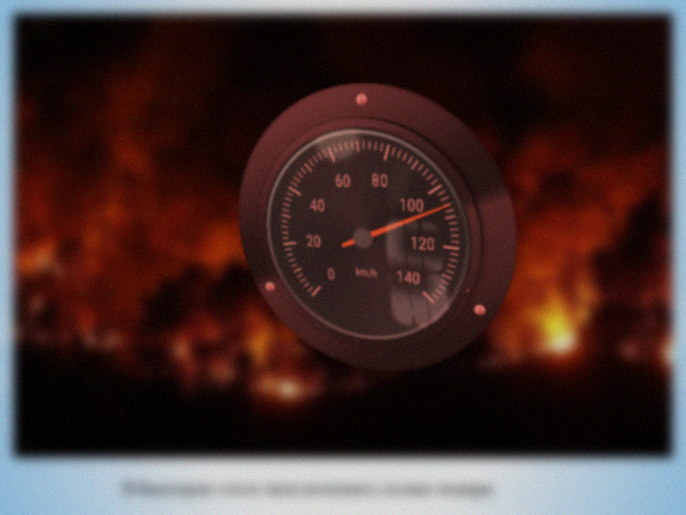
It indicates 106,km/h
